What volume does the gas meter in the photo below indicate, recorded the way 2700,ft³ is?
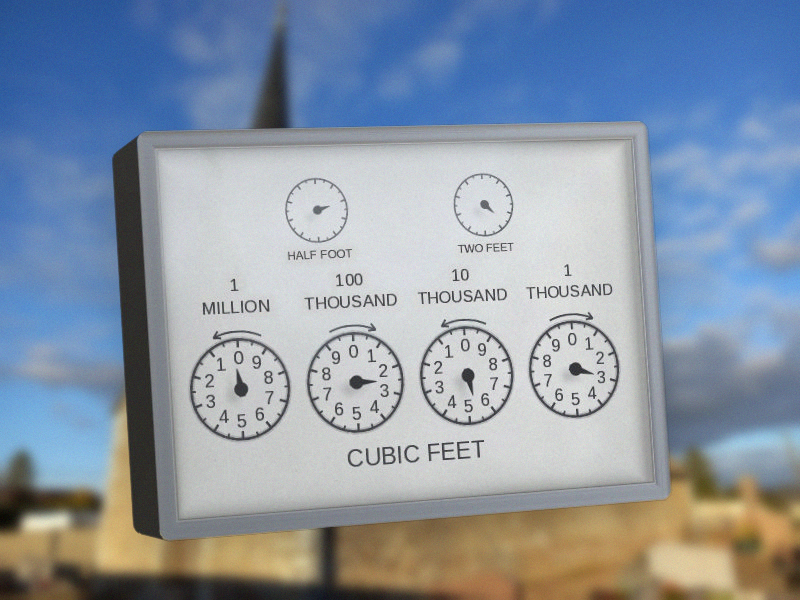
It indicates 25300,ft³
